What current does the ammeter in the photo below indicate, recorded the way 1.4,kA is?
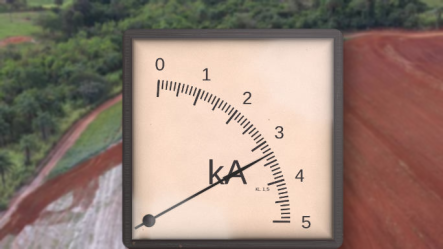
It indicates 3.3,kA
